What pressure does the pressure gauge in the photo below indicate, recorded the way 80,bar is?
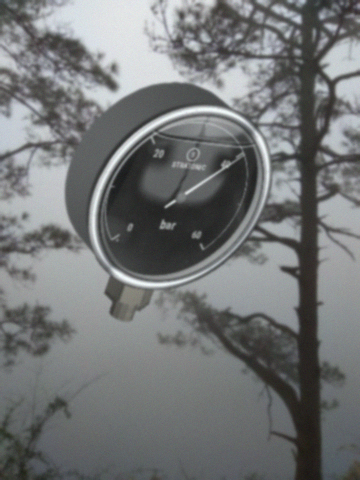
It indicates 40,bar
